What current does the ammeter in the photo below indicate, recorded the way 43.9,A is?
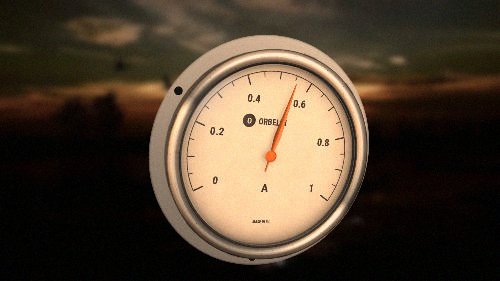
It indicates 0.55,A
